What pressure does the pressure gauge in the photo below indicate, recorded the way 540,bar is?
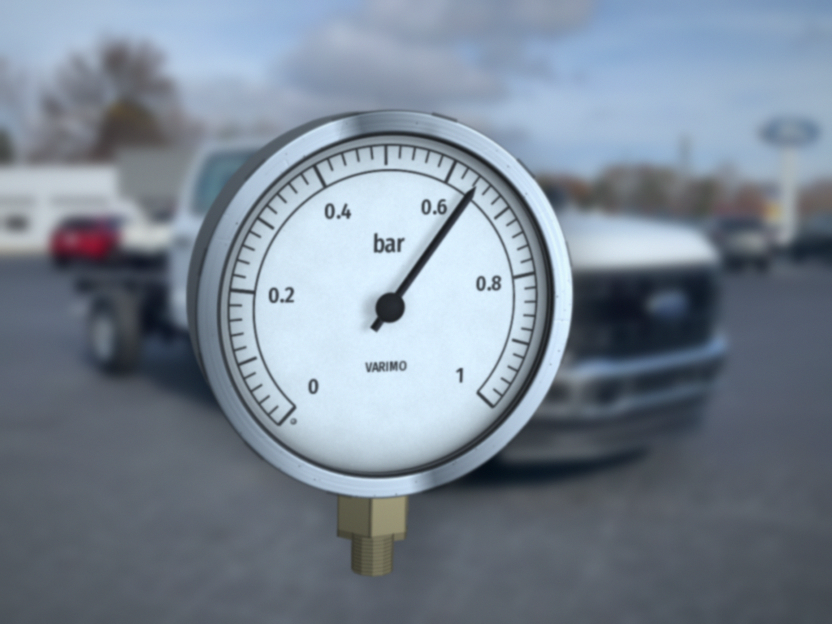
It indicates 0.64,bar
